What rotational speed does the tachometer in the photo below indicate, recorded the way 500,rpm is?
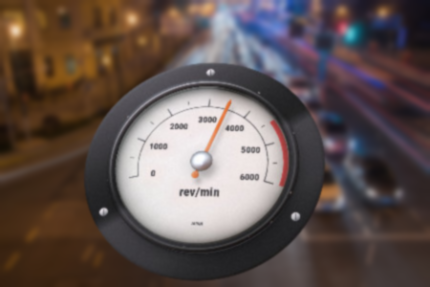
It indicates 3500,rpm
